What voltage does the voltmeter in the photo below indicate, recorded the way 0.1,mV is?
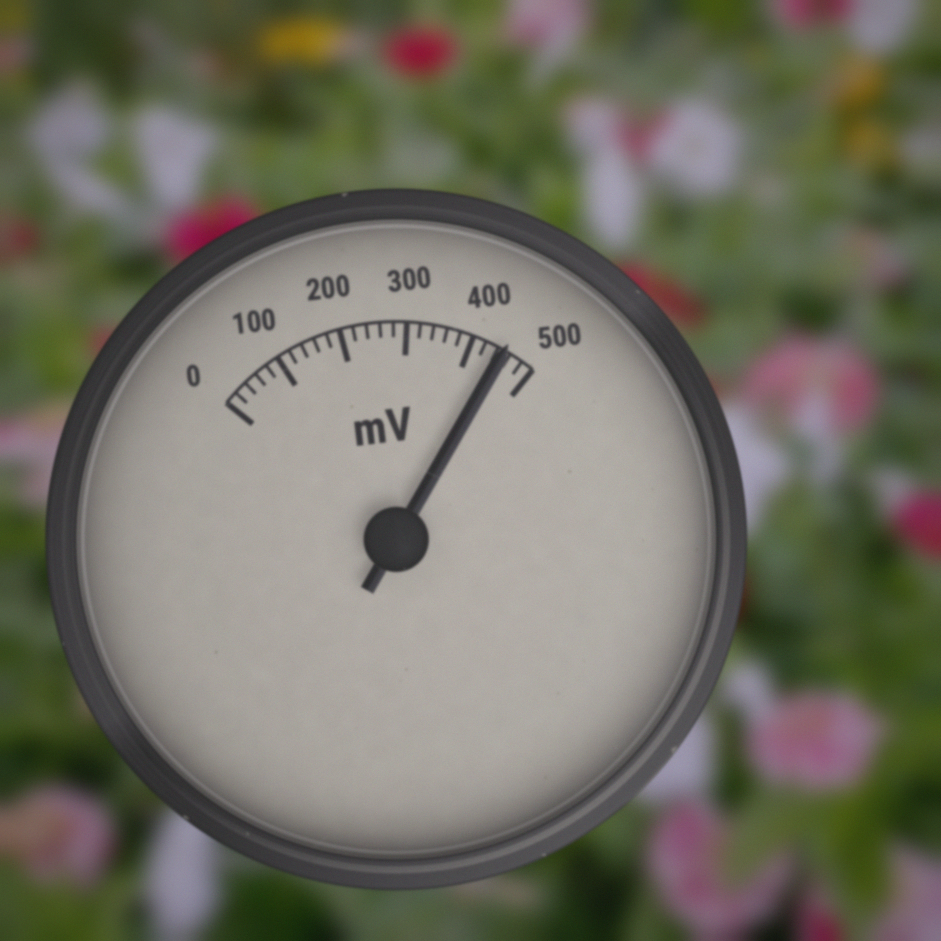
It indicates 450,mV
